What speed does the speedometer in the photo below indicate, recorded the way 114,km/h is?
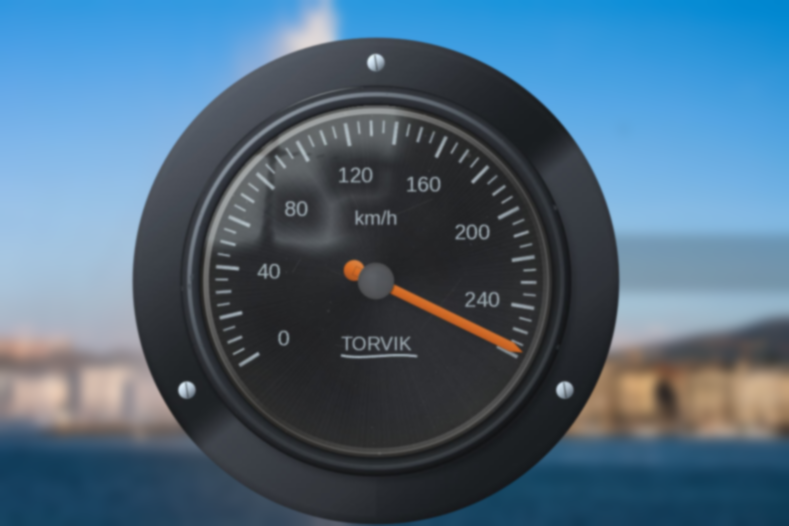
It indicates 257.5,km/h
